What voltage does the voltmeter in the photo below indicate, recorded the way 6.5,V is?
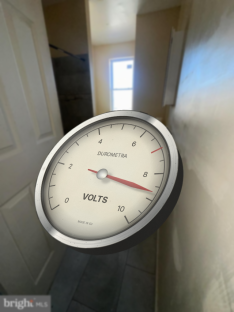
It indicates 8.75,V
